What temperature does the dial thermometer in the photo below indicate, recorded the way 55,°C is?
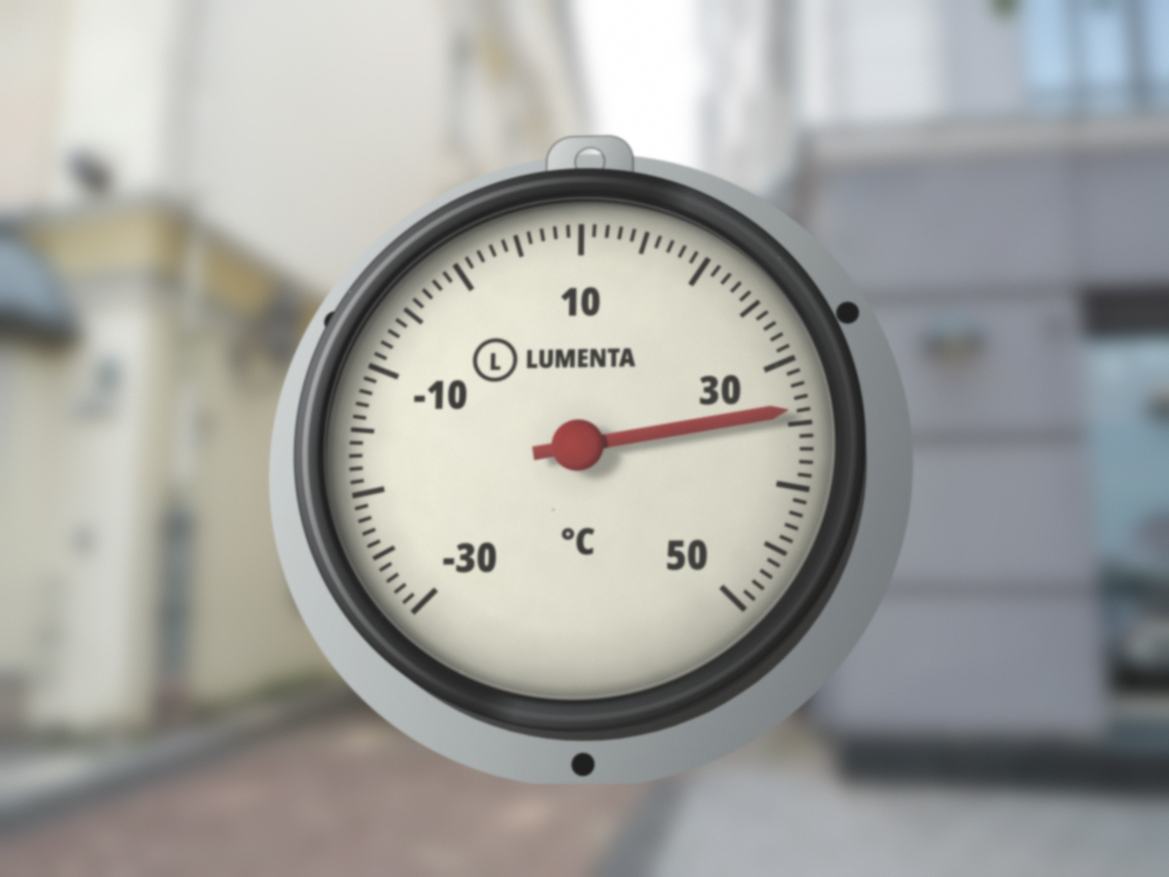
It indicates 34,°C
